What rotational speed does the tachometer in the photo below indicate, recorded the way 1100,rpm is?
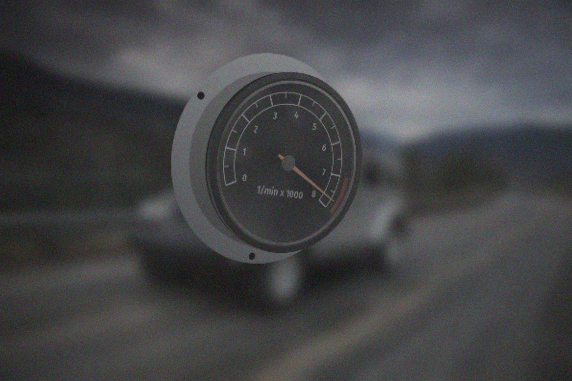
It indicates 7750,rpm
